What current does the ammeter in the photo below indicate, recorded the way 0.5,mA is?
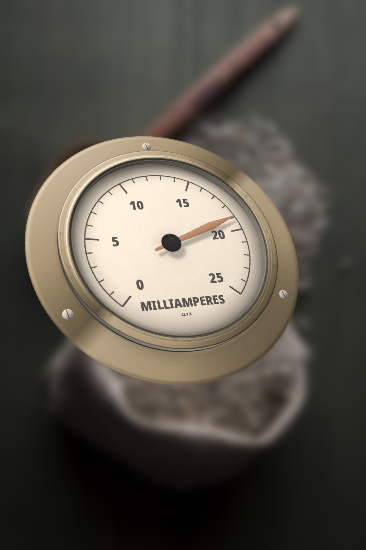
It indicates 19,mA
